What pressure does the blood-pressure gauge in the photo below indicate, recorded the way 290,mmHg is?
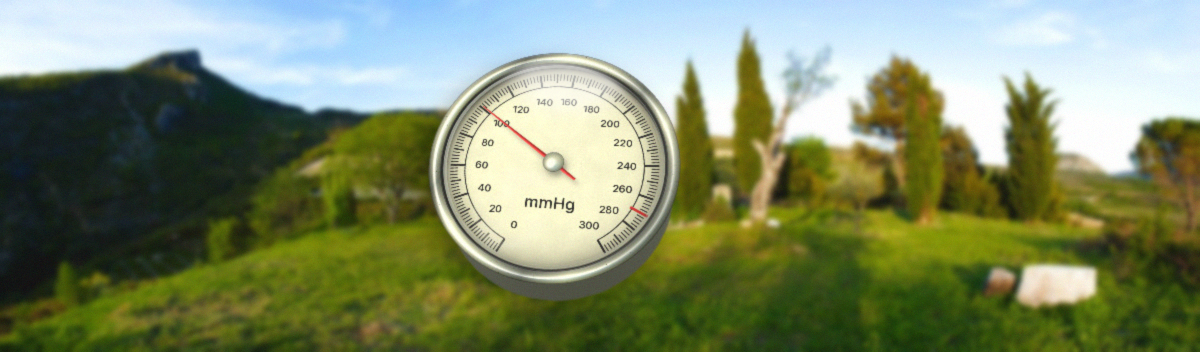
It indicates 100,mmHg
